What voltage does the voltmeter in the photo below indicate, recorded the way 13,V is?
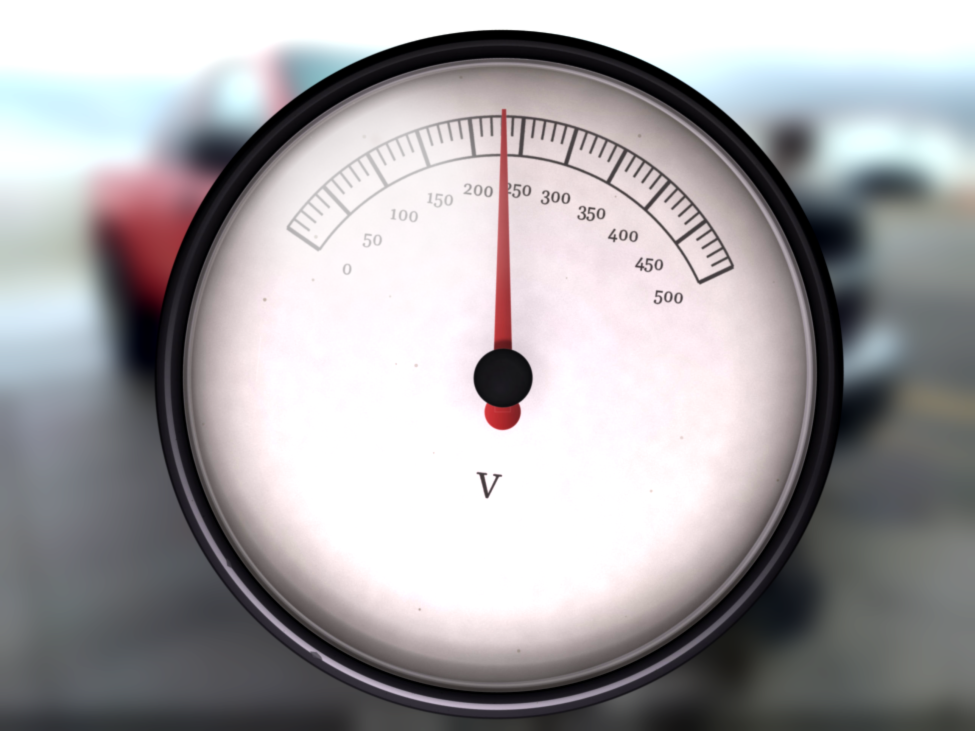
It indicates 230,V
